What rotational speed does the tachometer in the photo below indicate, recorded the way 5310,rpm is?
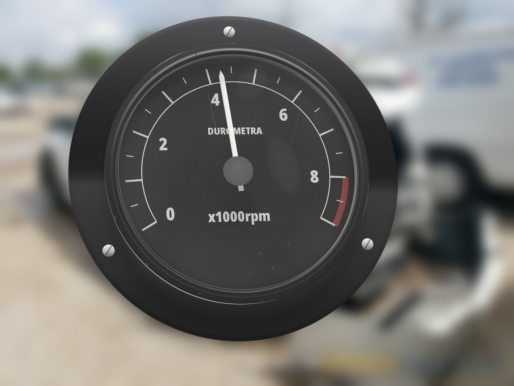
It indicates 4250,rpm
